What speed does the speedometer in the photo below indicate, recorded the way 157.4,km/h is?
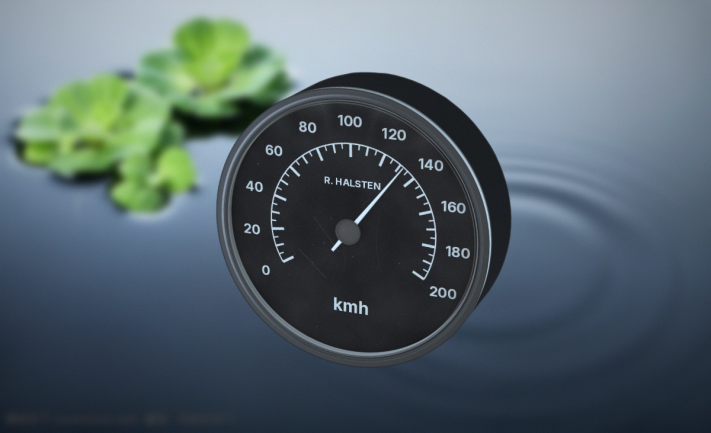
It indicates 132.5,km/h
